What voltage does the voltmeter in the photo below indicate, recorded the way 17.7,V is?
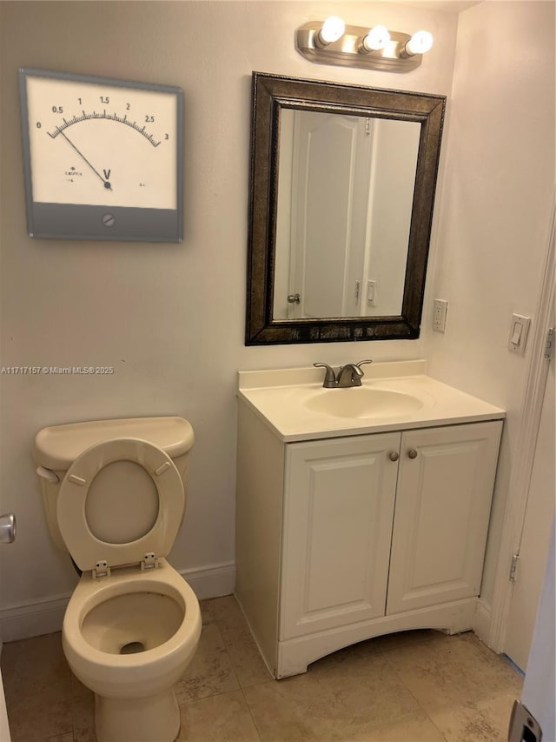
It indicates 0.25,V
